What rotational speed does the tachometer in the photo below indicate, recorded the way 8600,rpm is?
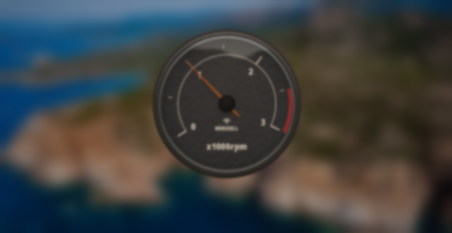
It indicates 1000,rpm
